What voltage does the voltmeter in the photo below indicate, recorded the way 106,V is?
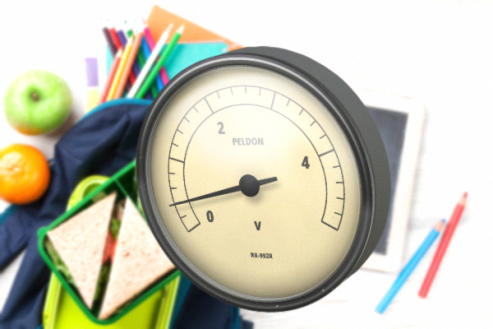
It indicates 0.4,V
